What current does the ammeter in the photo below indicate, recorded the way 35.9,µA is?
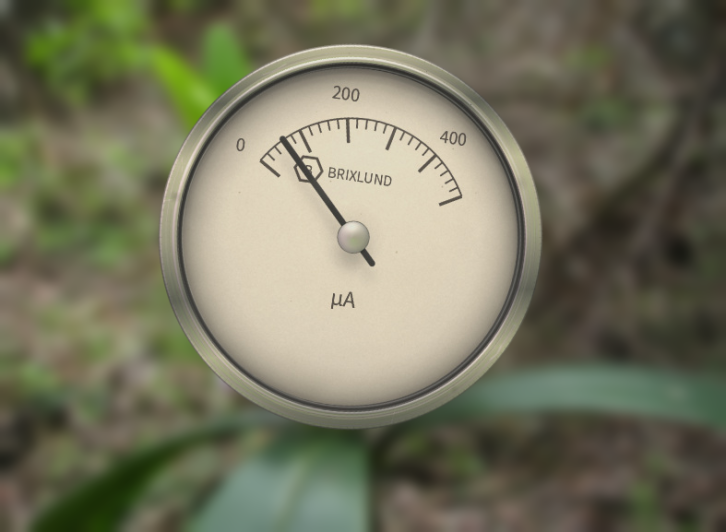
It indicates 60,µA
